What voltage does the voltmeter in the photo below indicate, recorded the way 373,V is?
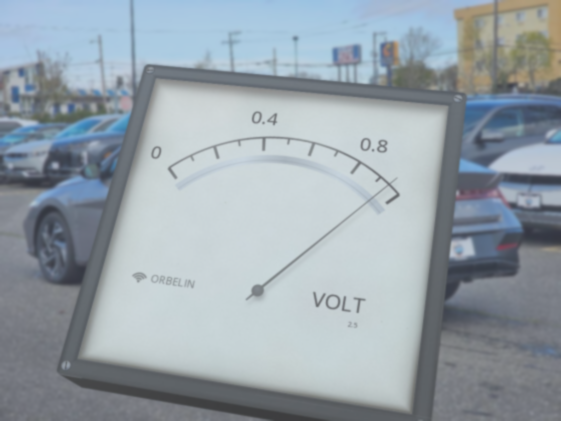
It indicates 0.95,V
